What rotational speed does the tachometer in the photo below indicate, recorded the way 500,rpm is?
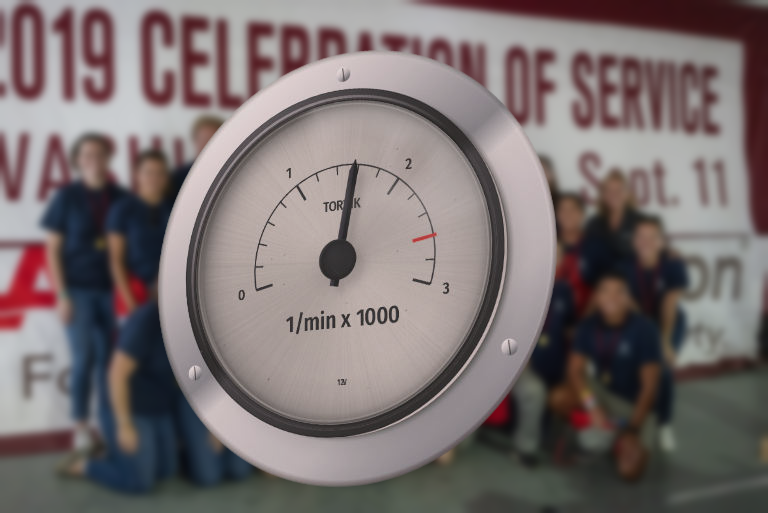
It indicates 1600,rpm
